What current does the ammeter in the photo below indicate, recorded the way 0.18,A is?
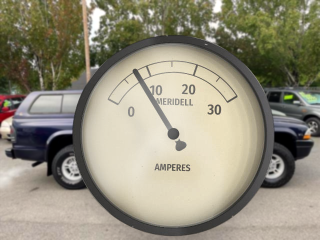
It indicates 7.5,A
